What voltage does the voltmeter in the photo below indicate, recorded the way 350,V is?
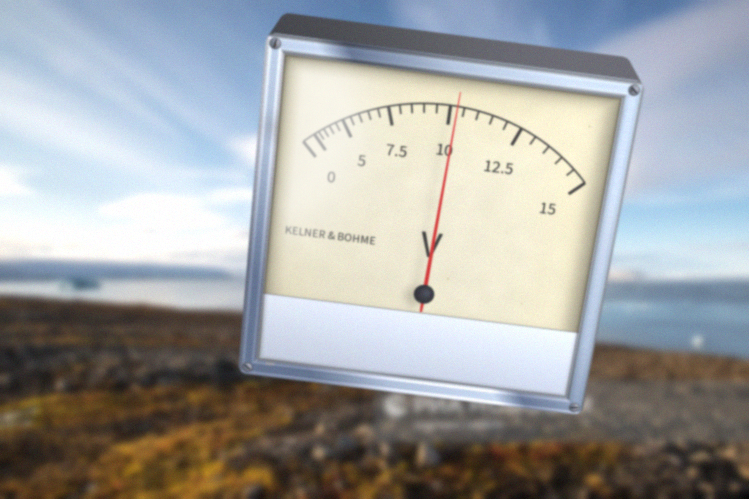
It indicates 10.25,V
